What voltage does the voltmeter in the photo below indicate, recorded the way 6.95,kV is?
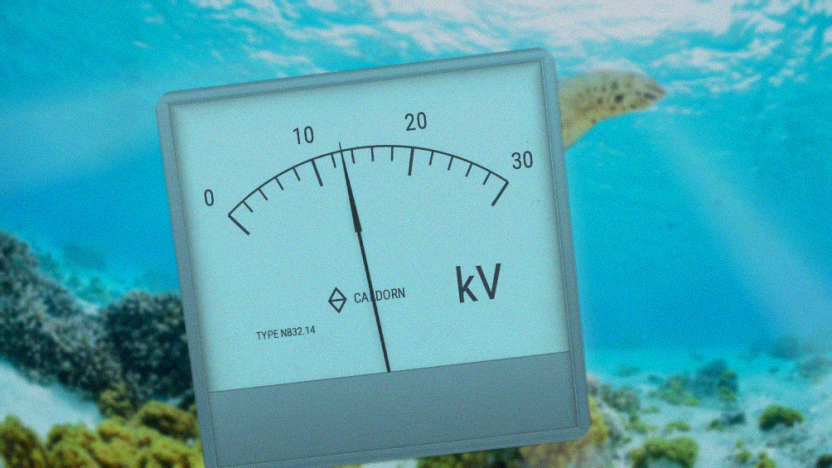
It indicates 13,kV
